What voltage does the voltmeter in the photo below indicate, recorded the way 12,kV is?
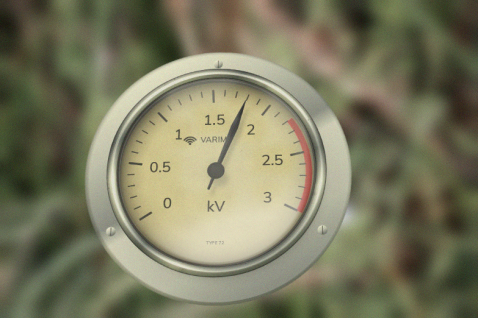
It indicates 1.8,kV
